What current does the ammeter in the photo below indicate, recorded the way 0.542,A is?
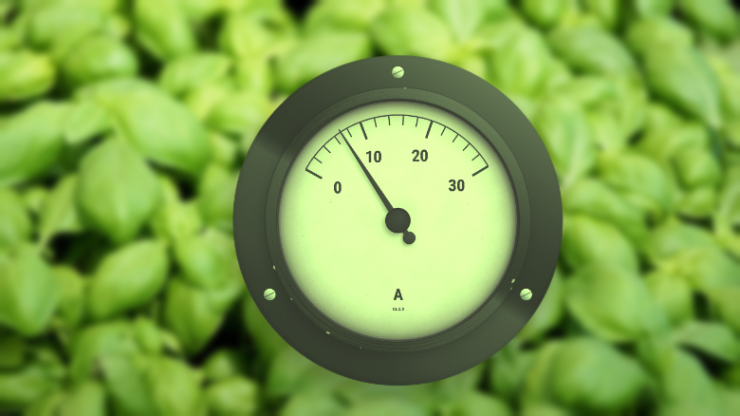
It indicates 7,A
